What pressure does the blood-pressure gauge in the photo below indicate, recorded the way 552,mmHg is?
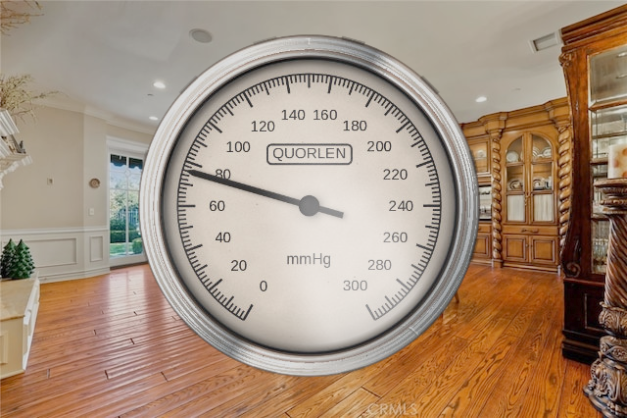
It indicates 76,mmHg
